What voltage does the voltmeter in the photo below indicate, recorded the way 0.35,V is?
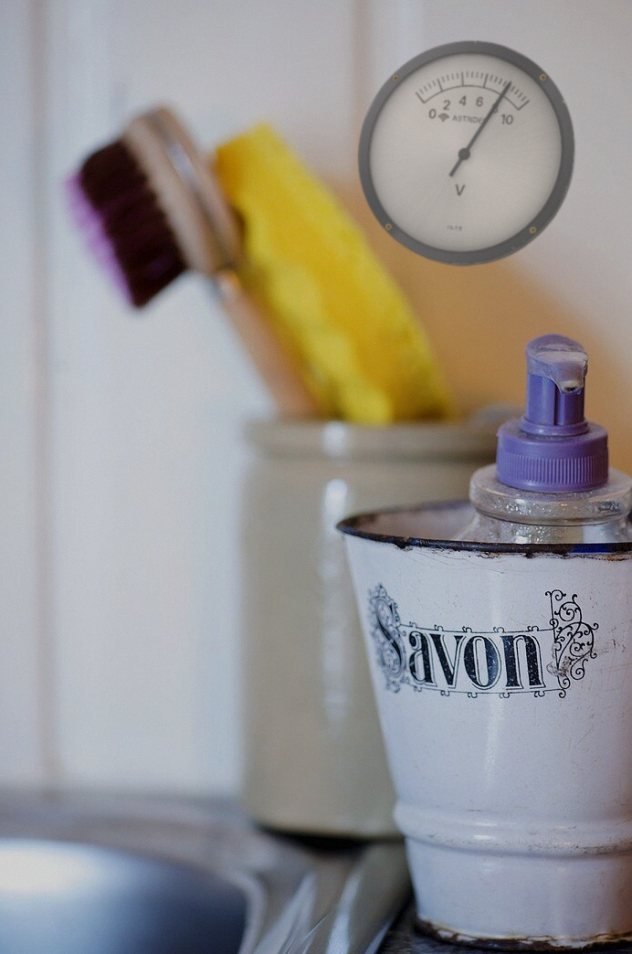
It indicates 8,V
